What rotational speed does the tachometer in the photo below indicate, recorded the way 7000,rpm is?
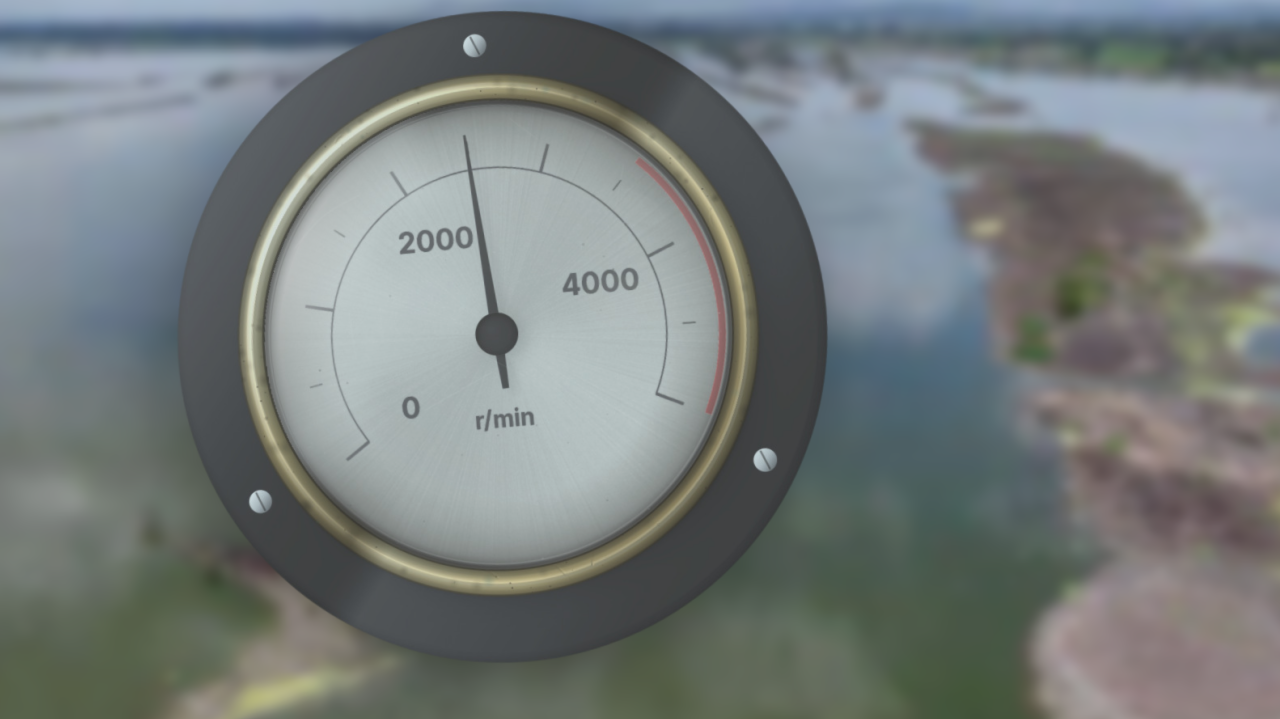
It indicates 2500,rpm
